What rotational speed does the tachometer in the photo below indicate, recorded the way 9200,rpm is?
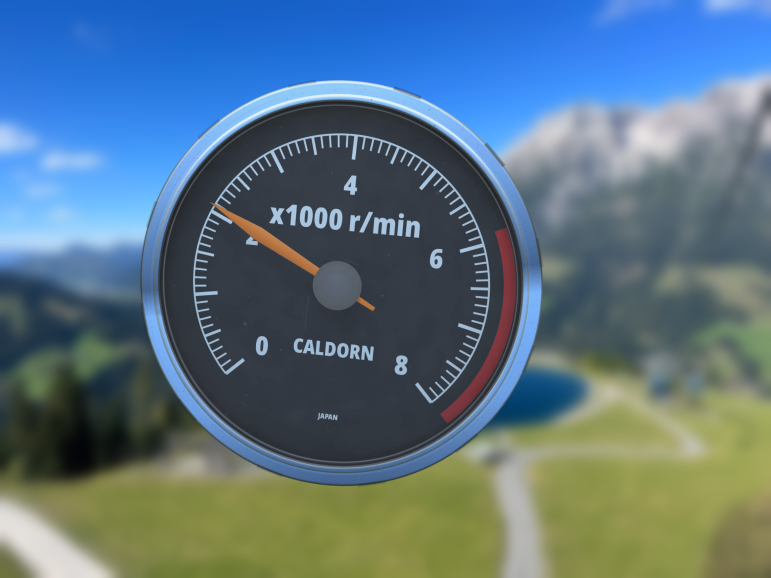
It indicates 2100,rpm
